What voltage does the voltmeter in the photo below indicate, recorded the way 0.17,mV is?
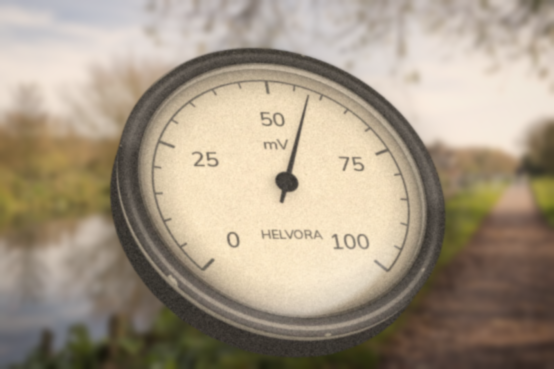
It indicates 57.5,mV
